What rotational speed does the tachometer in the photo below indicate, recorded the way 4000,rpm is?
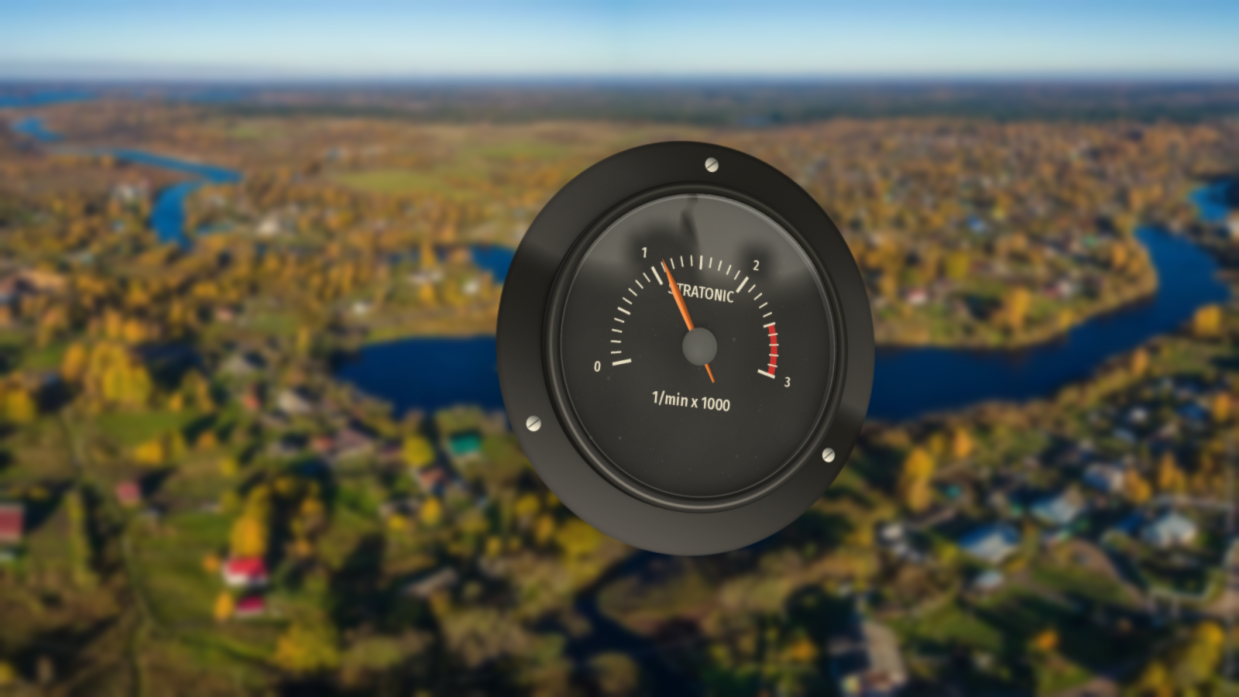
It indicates 1100,rpm
